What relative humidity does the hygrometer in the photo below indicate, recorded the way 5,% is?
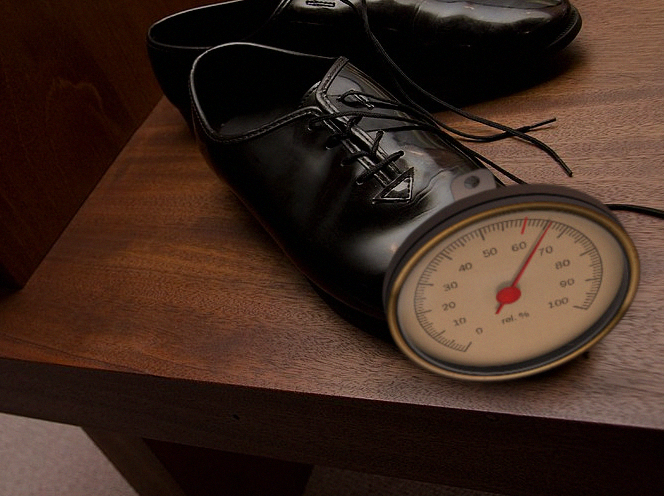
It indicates 65,%
